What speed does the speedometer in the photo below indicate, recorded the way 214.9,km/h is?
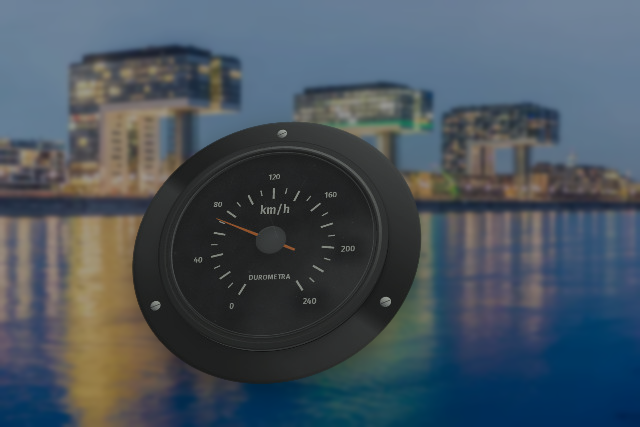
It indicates 70,km/h
